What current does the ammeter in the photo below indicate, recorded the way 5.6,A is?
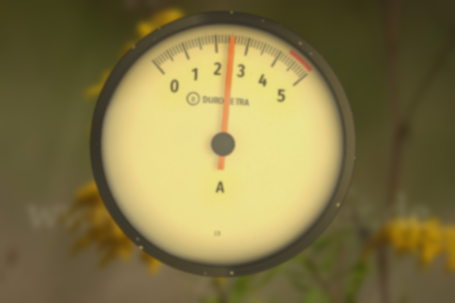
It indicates 2.5,A
